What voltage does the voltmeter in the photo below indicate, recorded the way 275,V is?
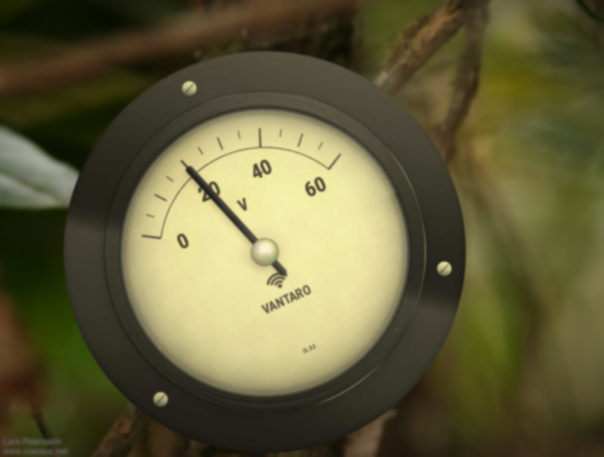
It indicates 20,V
